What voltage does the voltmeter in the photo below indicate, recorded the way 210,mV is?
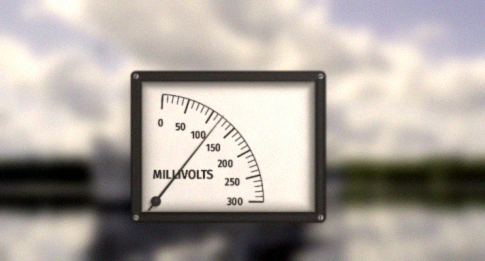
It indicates 120,mV
